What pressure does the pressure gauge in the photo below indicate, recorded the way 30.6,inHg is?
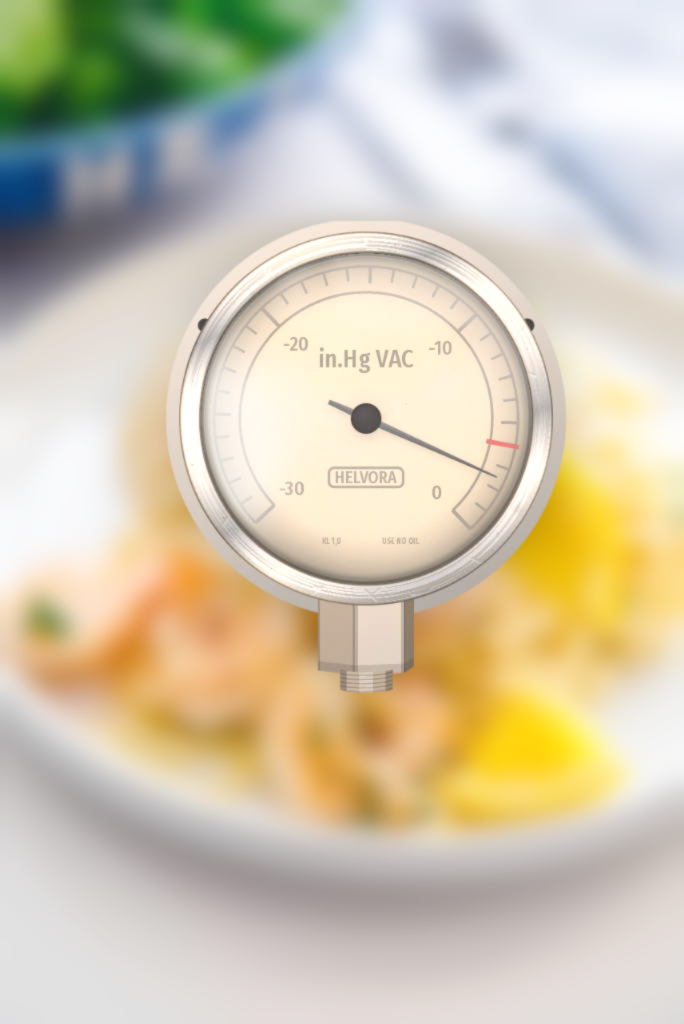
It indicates -2.5,inHg
